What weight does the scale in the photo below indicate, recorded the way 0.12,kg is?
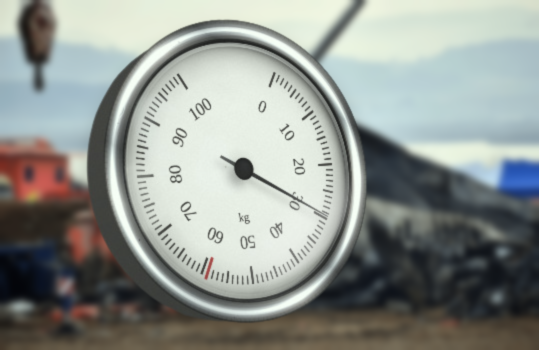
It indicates 30,kg
